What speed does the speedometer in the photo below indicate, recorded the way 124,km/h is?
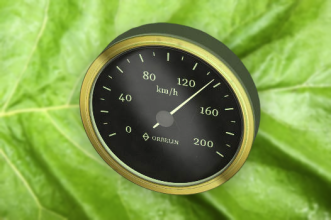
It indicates 135,km/h
